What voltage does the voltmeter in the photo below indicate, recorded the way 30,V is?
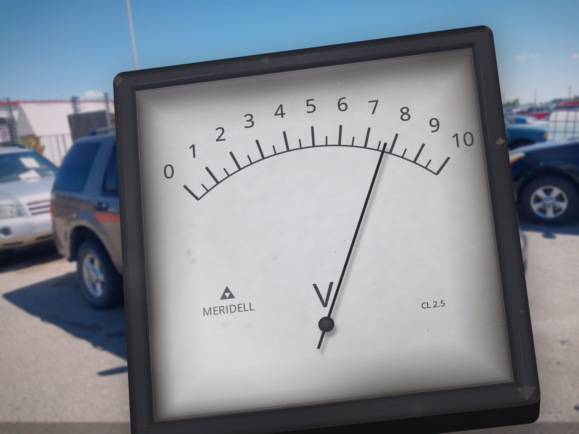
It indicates 7.75,V
